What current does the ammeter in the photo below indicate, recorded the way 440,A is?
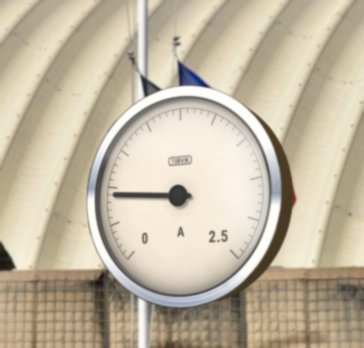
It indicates 0.45,A
